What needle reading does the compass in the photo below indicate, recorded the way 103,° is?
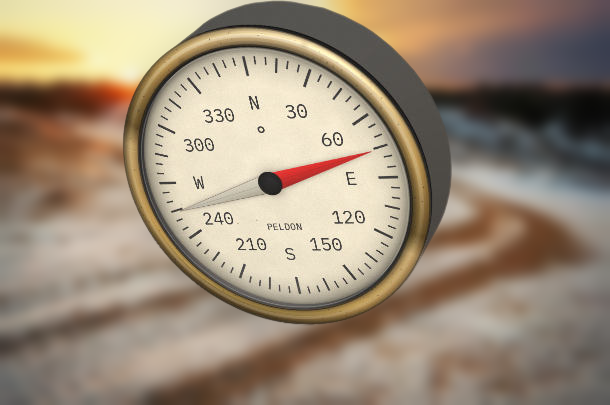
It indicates 75,°
